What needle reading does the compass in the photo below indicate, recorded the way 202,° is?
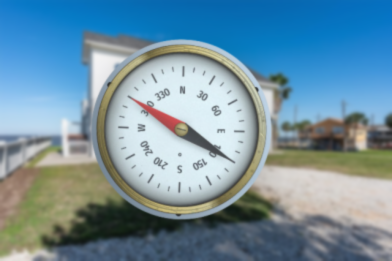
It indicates 300,°
